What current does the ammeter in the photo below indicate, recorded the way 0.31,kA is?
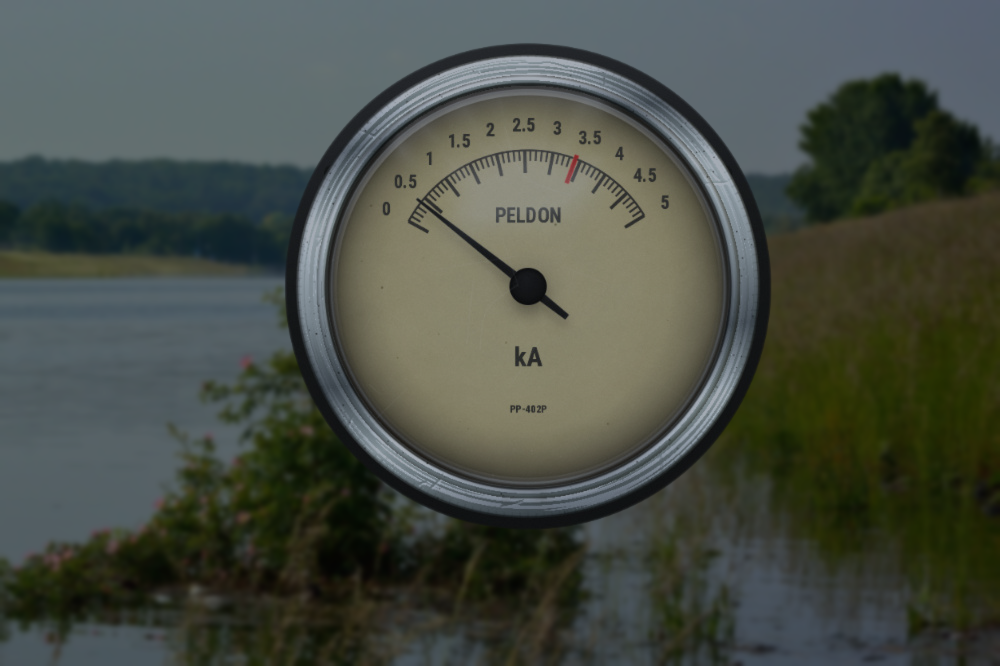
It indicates 0.4,kA
